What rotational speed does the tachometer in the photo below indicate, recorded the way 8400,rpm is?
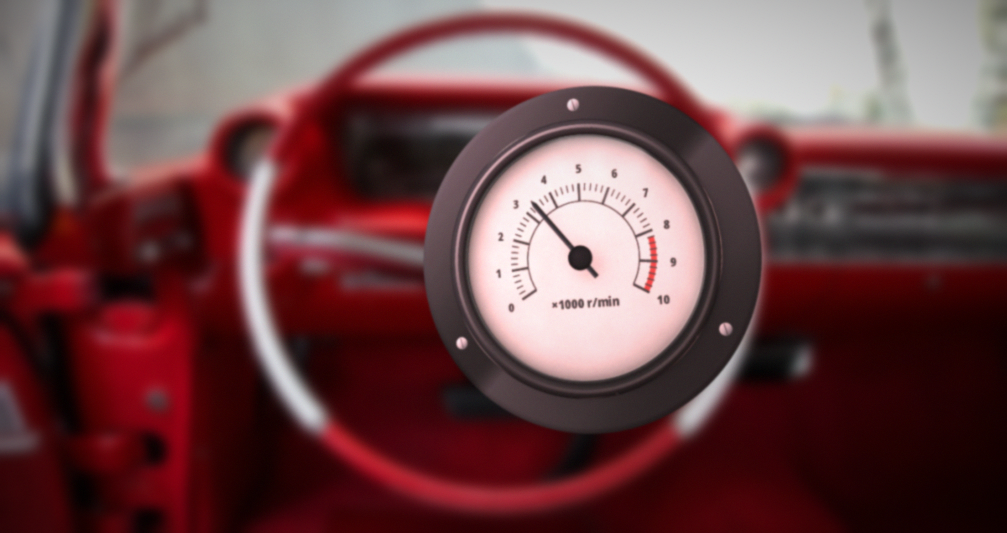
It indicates 3400,rpm
